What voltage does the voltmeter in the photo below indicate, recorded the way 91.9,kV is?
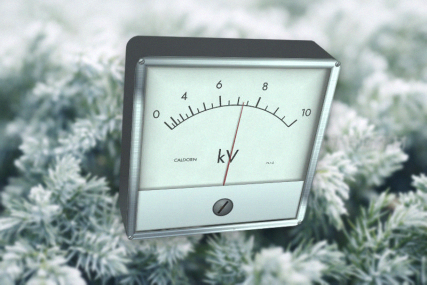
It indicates 7.25,kV
